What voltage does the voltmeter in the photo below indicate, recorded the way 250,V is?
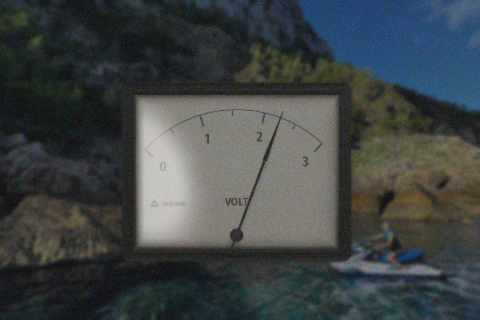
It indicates 2.25,V
